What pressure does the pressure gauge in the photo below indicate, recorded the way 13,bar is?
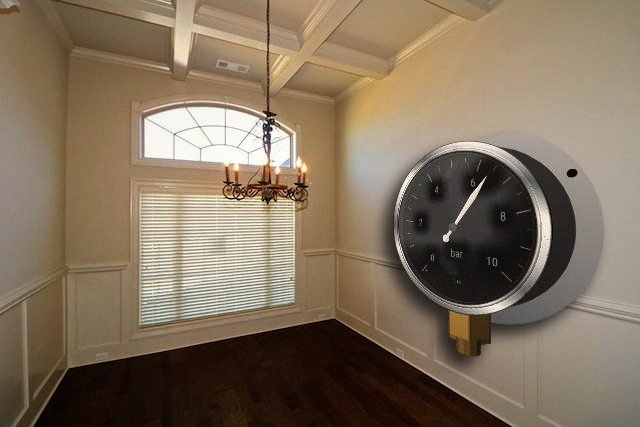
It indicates 6.5,bar
